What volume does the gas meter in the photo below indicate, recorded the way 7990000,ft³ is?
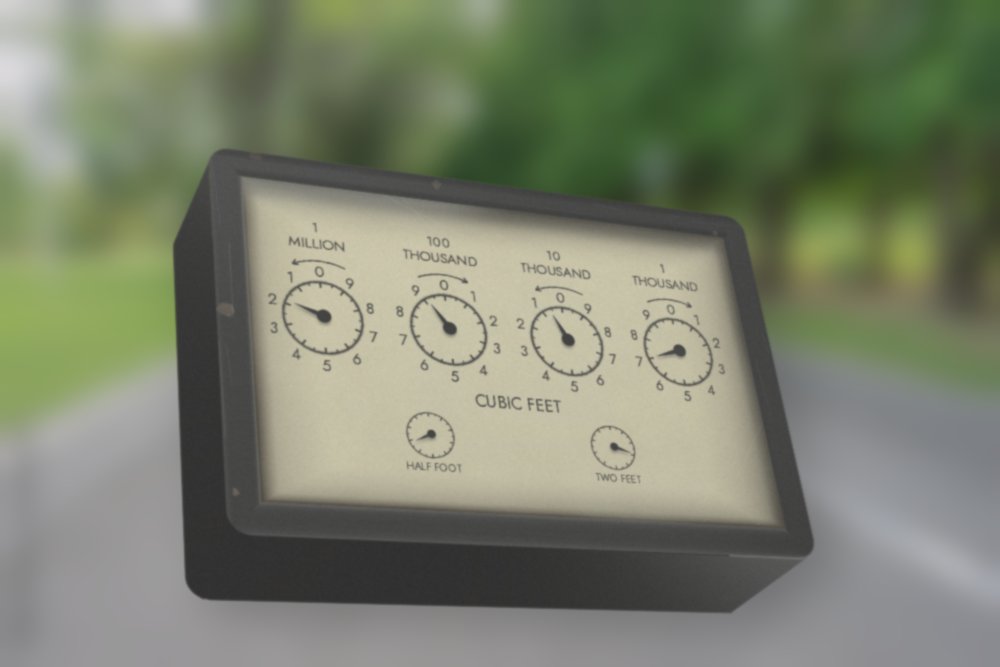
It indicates 190700,ft³
